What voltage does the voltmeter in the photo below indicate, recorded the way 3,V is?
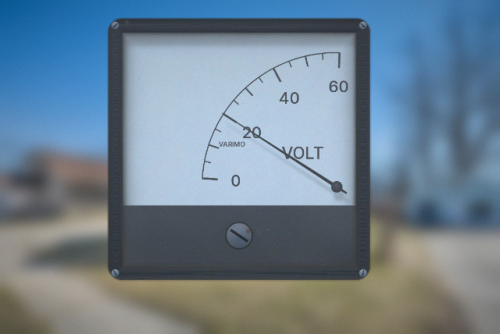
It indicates 20,V
